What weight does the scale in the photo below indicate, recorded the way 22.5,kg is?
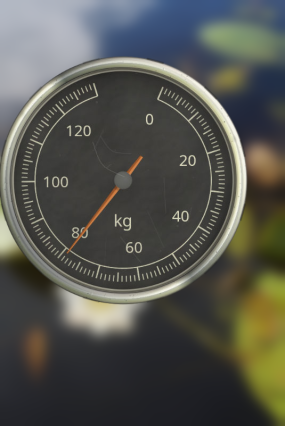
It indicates 79,kg
